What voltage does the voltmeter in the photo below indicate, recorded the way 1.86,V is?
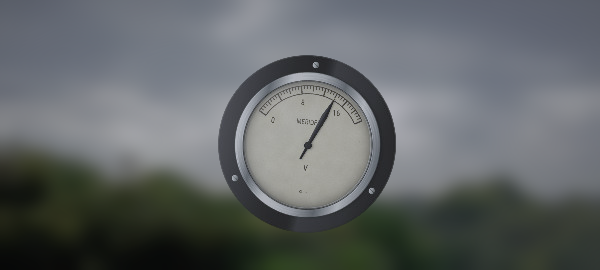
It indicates 14,V
